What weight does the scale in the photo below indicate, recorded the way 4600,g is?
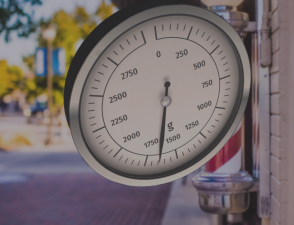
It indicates 1650,g
